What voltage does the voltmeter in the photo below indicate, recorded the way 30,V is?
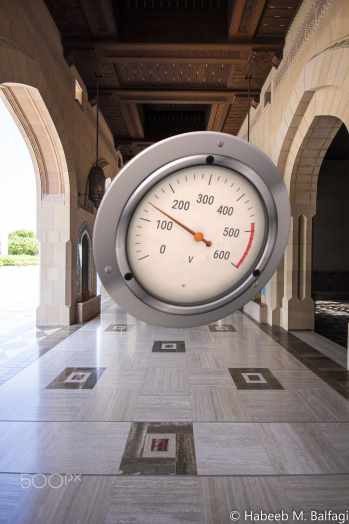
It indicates 140,V
